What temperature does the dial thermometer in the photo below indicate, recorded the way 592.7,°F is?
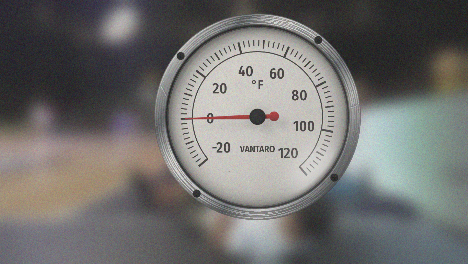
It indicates 0,°F
